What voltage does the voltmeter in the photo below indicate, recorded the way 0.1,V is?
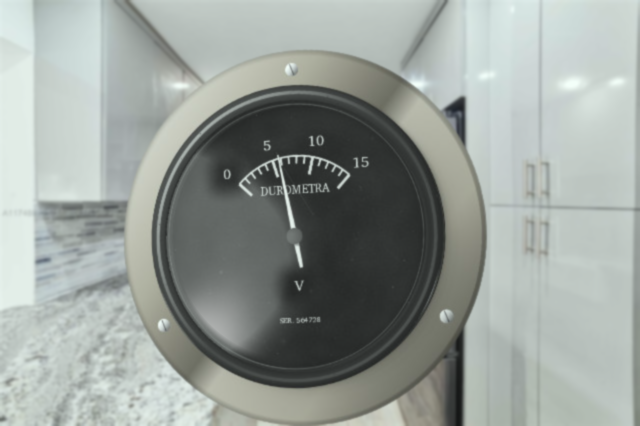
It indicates 6,V
